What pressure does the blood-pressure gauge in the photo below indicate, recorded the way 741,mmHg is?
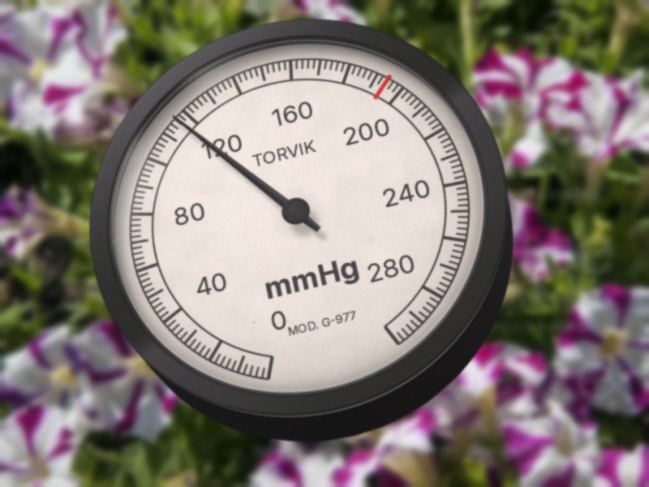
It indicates 116,mmHg
